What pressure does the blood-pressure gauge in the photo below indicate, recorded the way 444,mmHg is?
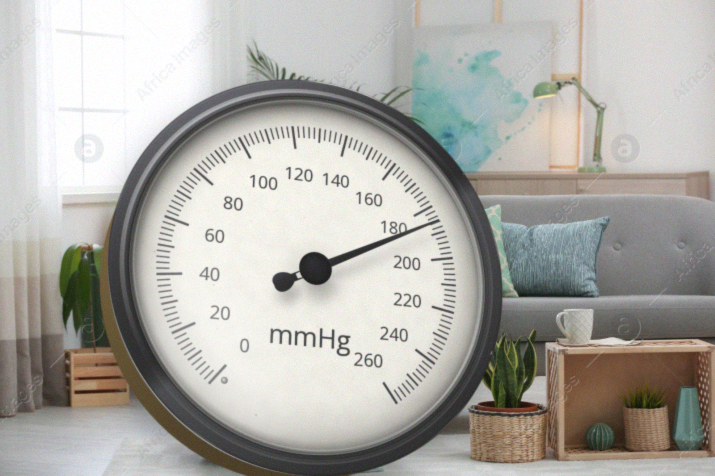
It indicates 186,mmHg
